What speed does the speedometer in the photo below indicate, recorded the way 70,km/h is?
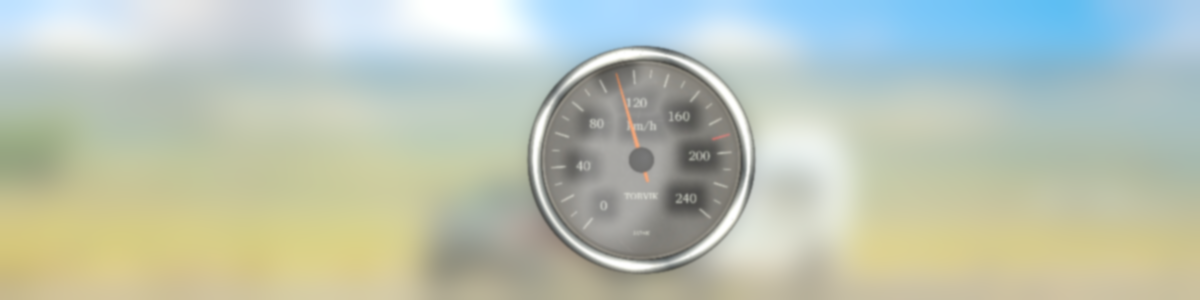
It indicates 110,km/h
